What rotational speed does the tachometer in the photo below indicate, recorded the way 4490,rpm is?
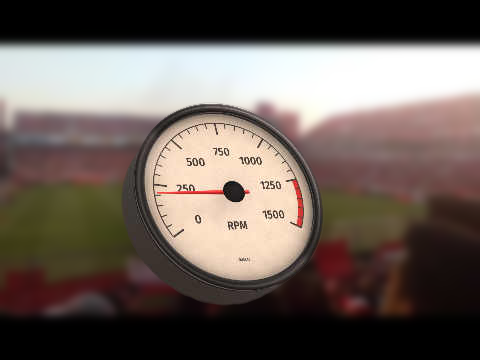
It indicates 200,rpm
